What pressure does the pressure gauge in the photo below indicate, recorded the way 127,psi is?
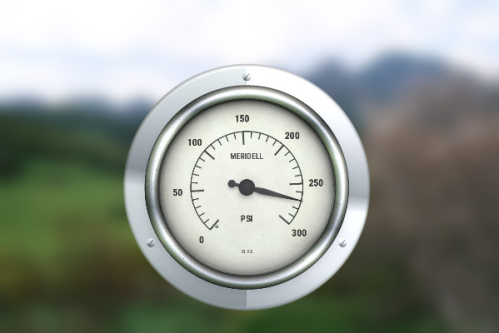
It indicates 270,psi
